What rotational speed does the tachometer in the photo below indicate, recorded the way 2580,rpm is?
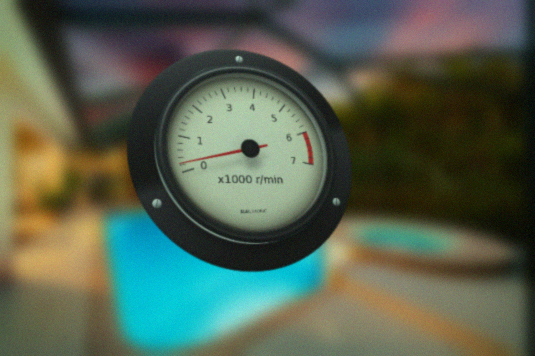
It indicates 200,rpm
